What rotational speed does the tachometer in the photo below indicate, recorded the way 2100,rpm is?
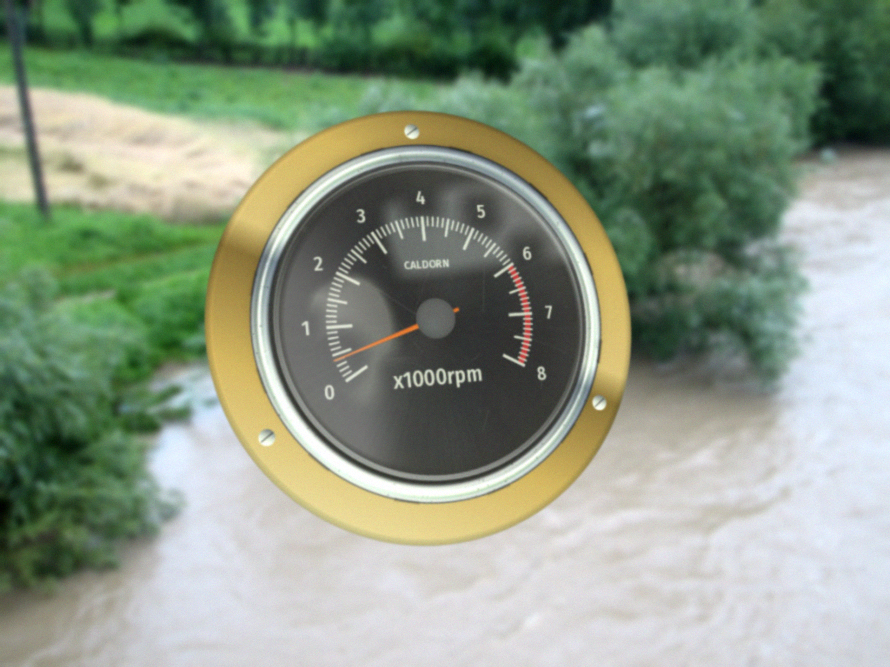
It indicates 400,rpm
